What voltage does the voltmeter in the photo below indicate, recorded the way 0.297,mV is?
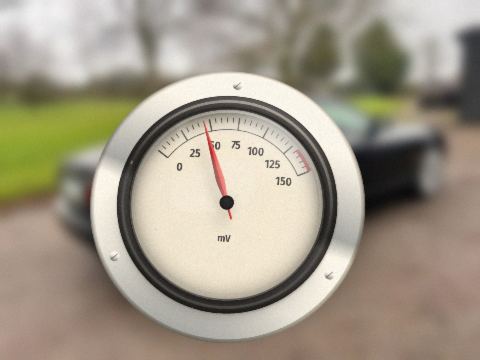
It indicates 45,mV
